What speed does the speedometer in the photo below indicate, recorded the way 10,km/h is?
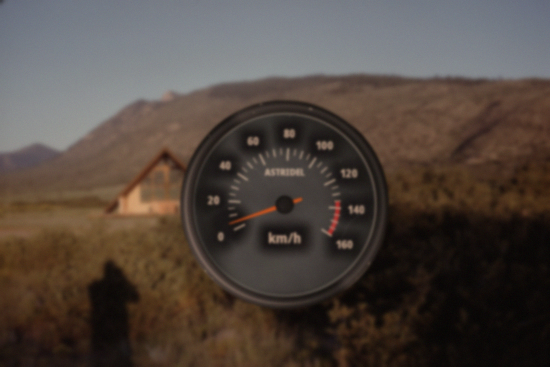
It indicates 5,km/h
